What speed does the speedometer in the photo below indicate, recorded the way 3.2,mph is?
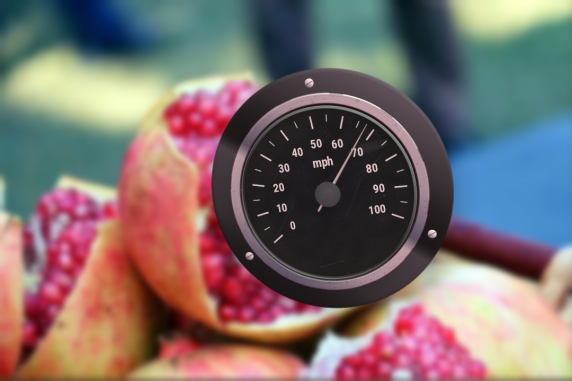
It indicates 67.5,mph
